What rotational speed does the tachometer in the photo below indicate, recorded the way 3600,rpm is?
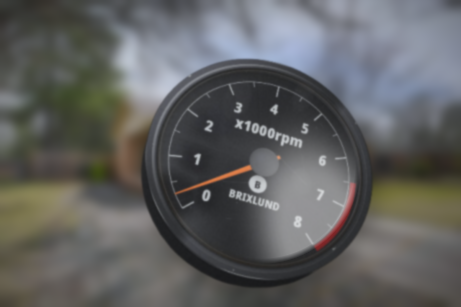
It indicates 250,rpm
